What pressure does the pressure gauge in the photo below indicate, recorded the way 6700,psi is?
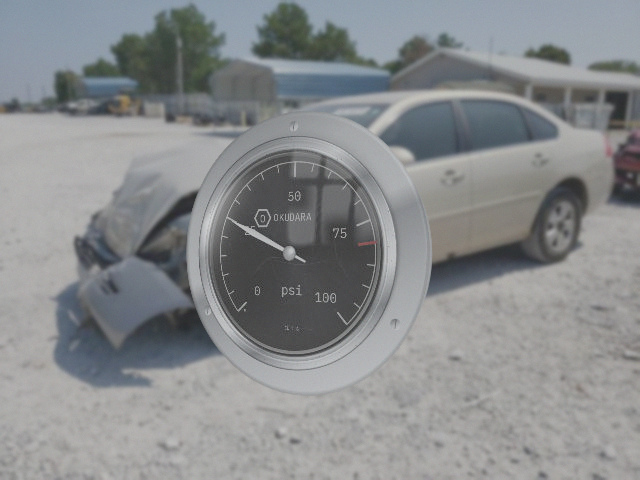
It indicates 25,psi
